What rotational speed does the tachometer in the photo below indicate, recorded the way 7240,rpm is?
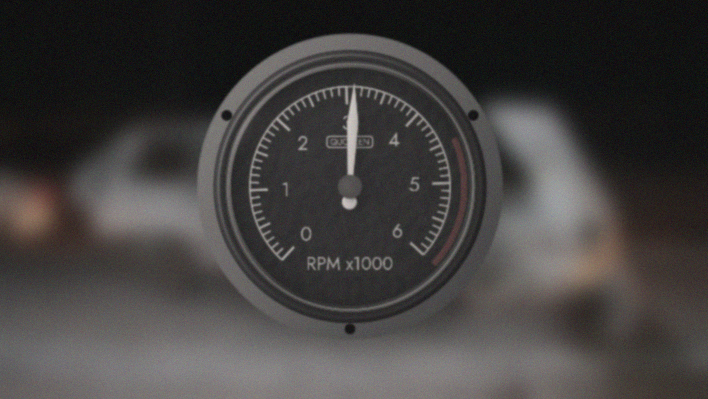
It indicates 3100,rpm
